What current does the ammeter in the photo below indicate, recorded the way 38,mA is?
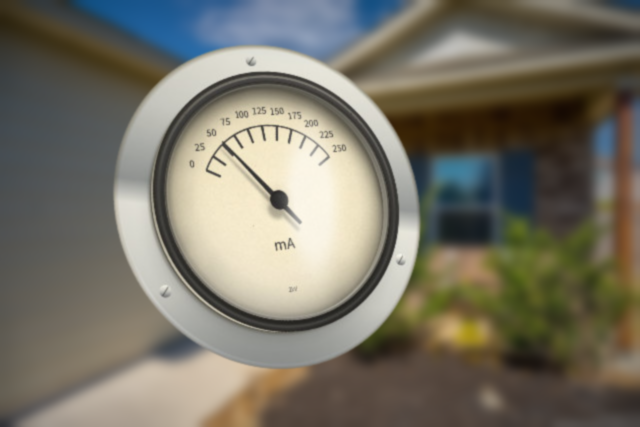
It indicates 50,mA
